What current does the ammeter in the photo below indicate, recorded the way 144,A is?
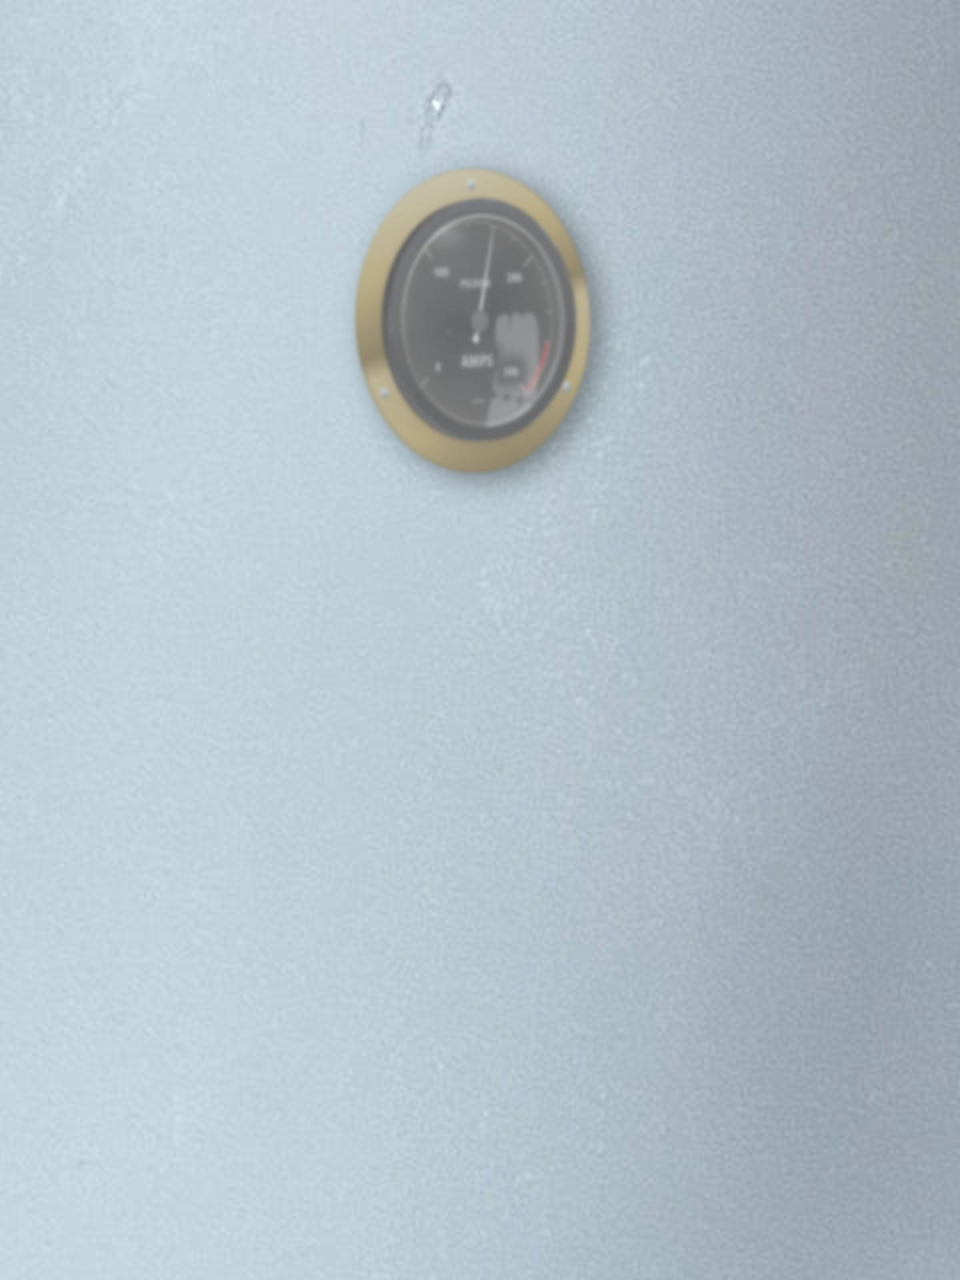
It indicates 160,A
